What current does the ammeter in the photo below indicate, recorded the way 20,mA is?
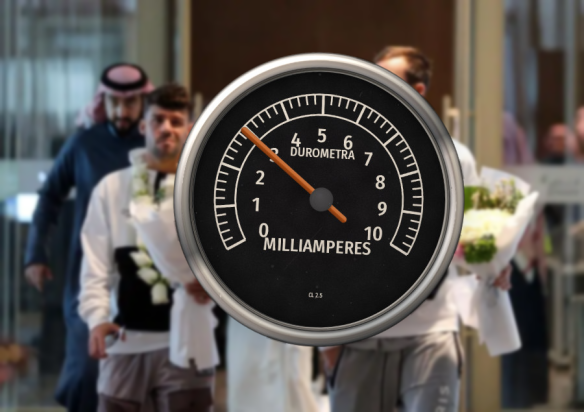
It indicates 2.9,mA
